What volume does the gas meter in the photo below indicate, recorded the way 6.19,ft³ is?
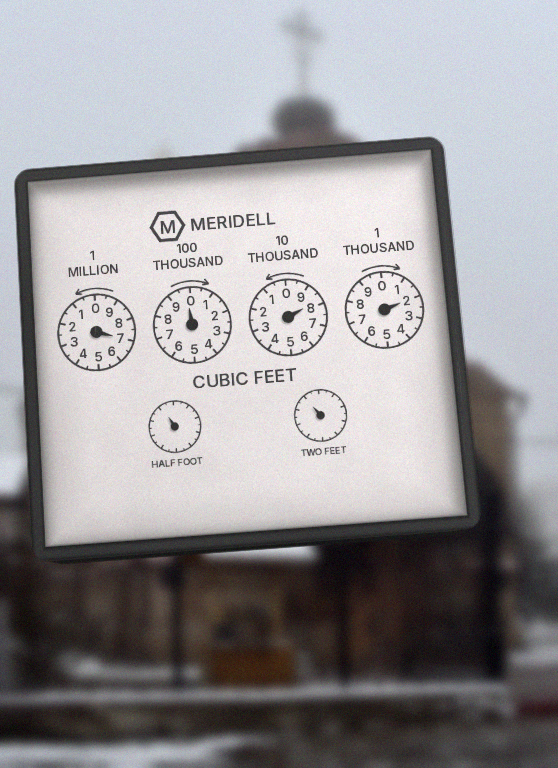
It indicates 698200,ft³
